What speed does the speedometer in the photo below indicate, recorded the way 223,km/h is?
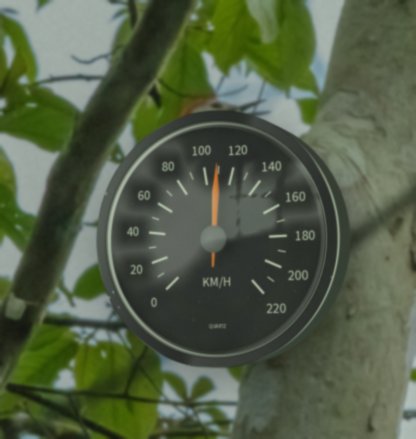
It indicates 110,km/h
